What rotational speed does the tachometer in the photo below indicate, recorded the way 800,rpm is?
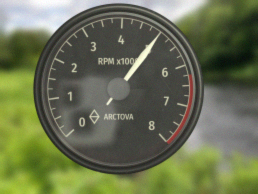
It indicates 5000,rpm
